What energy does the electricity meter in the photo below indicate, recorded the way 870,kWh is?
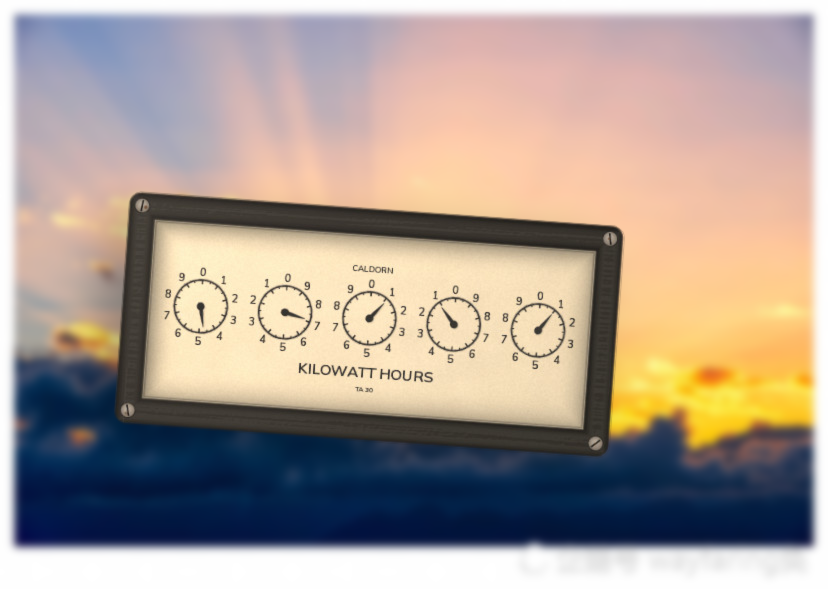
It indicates 47111,kWh
